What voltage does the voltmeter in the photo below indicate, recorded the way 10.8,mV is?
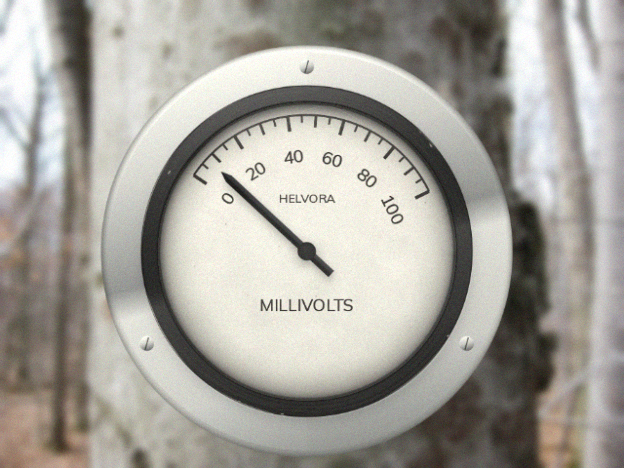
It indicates 7.5,mV
